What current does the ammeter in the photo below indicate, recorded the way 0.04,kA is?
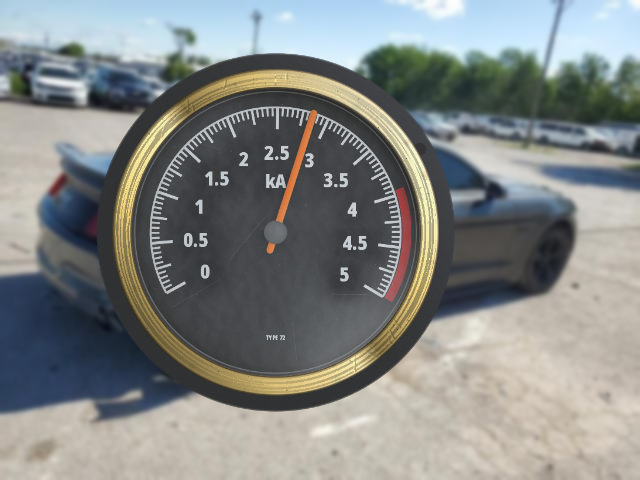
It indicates 2.85,kA
